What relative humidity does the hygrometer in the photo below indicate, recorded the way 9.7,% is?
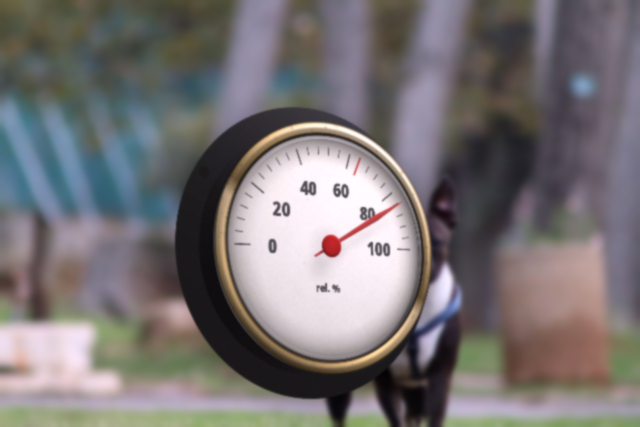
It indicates 84,%
